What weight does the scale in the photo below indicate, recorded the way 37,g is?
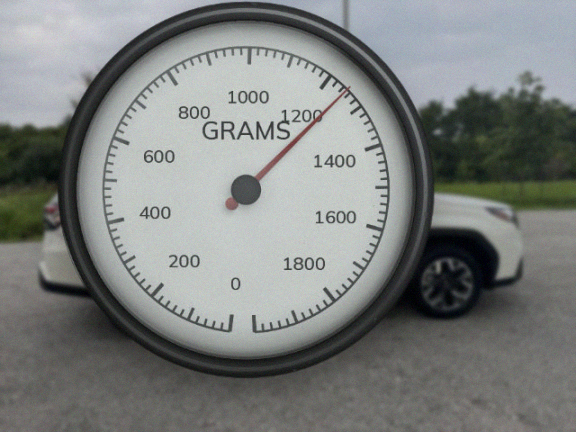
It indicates 1250,g
